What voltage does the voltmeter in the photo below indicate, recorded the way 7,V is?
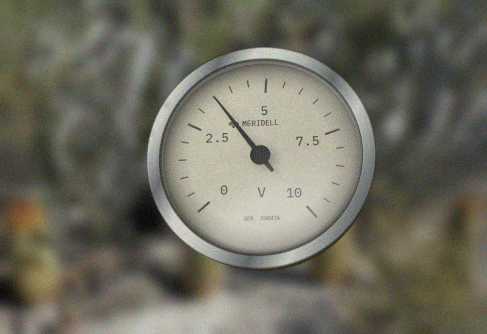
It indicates 3.5,V
